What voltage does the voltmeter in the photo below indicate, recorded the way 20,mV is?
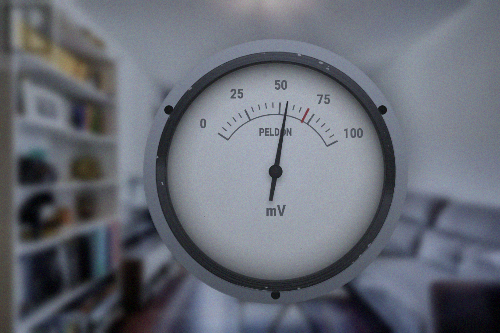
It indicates 55,mV
